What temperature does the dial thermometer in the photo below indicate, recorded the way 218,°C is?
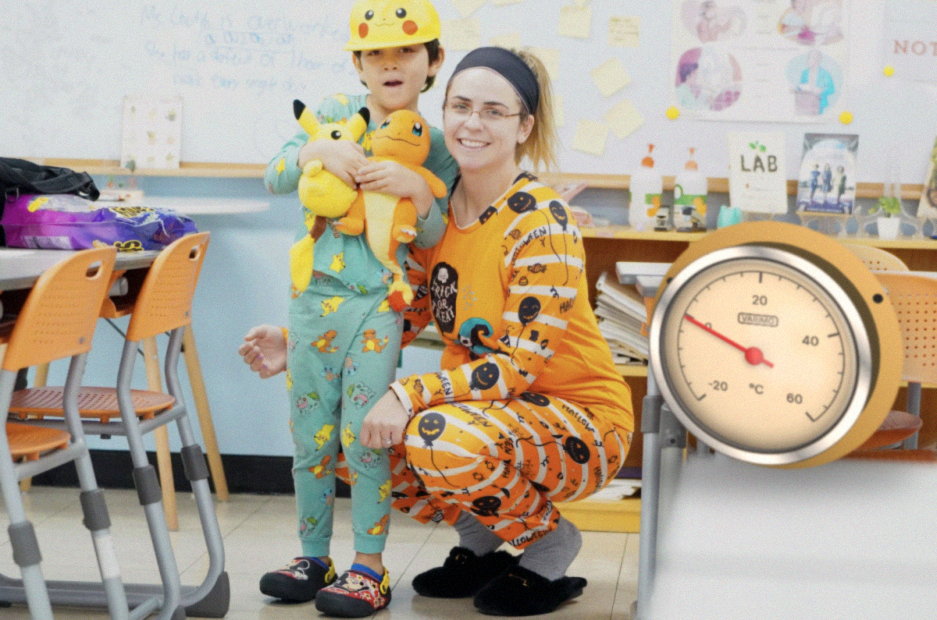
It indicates 0,°C
